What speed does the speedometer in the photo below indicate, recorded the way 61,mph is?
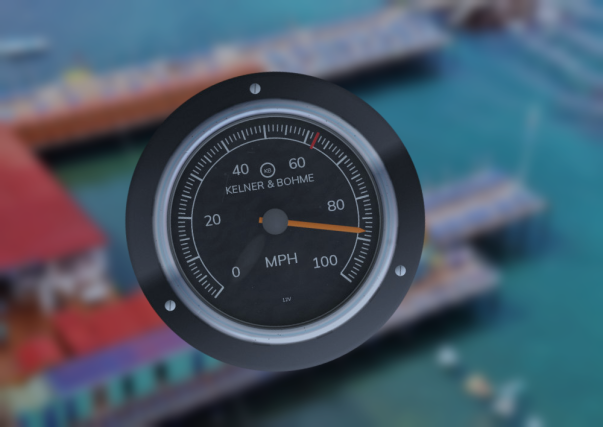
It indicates 88,mph
